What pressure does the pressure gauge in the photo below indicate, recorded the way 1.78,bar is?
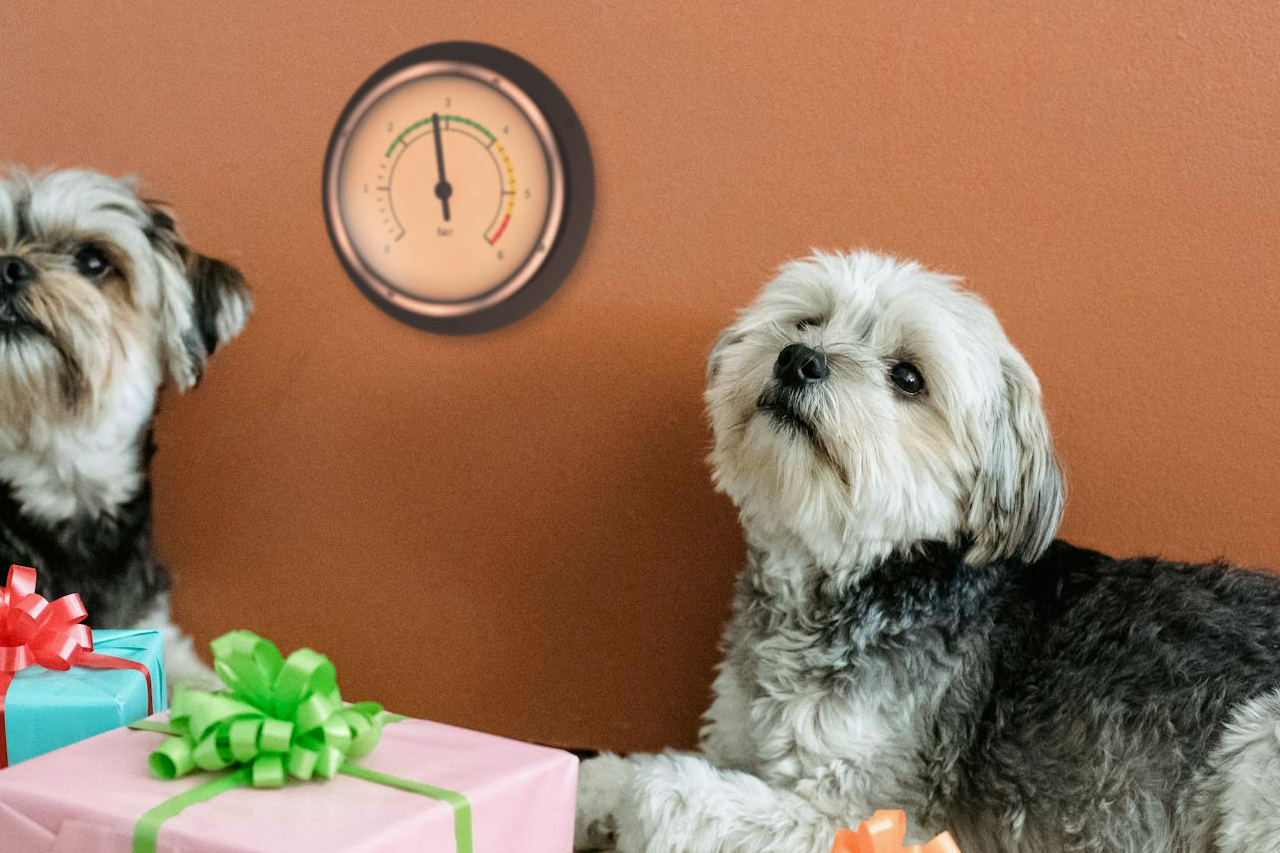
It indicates 2.8,bar
